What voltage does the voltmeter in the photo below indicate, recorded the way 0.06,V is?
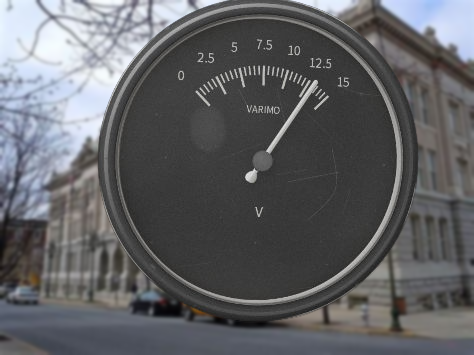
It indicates 13,V
